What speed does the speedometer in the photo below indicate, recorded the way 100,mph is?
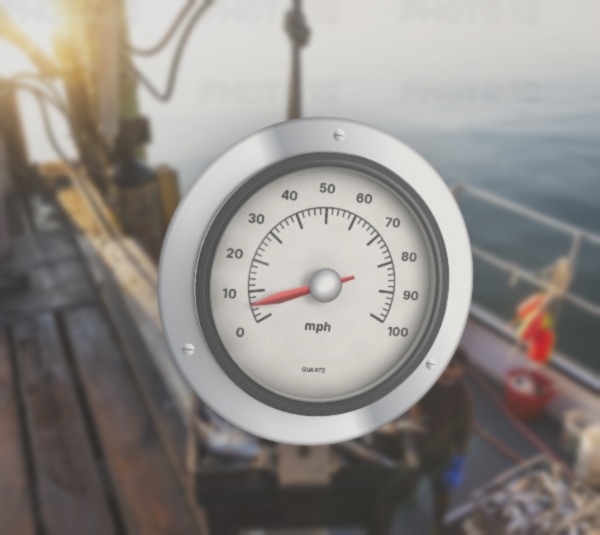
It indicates 6,mph
